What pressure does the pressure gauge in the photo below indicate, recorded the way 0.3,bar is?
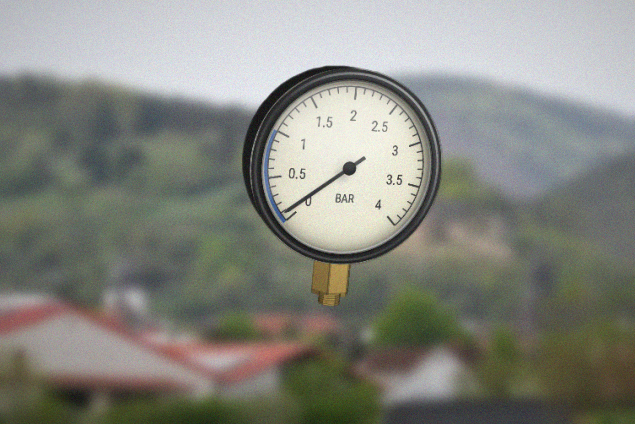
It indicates 0.1,bar
